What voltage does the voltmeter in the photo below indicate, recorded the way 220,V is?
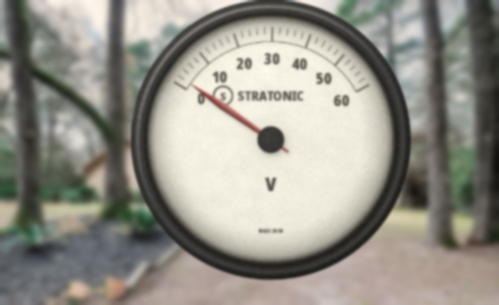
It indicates 2,V
